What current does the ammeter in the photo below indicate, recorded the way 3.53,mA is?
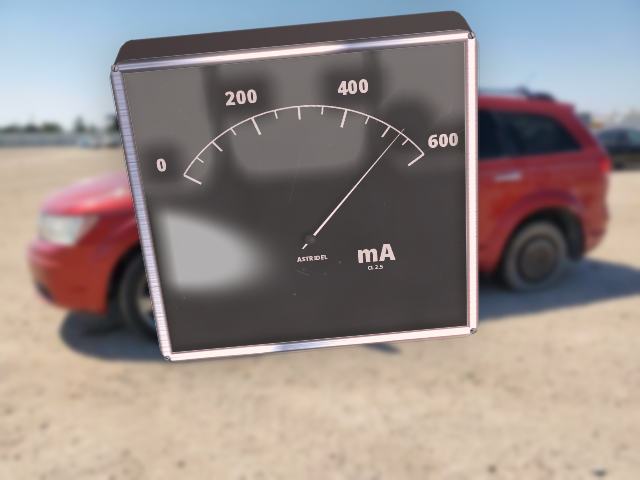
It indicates 525,mA
